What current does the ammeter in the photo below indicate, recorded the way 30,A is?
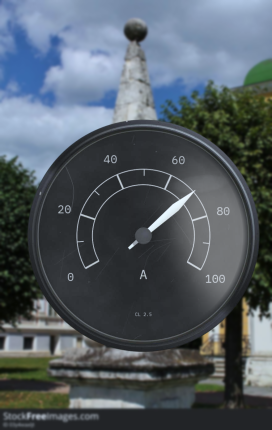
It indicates 70,A
